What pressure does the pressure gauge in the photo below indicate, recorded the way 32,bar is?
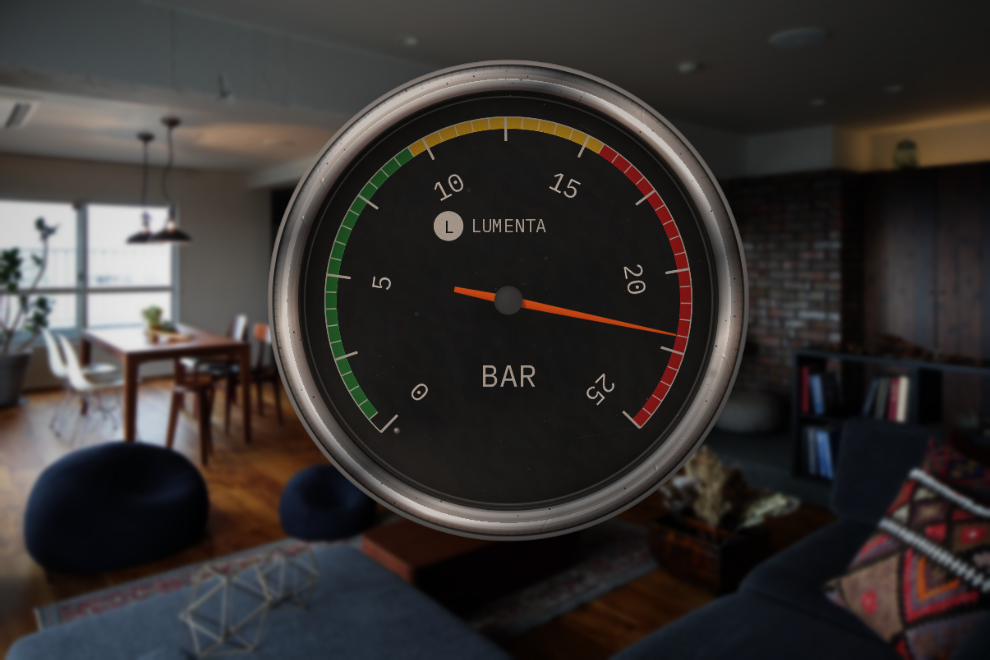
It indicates 22,bar
